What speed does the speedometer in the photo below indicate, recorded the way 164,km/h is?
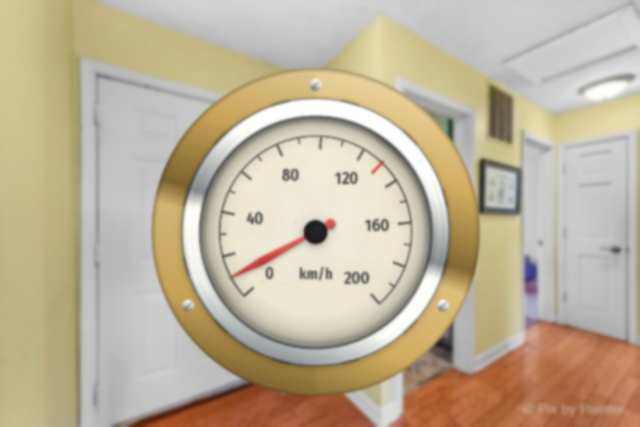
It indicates 10,km/h
